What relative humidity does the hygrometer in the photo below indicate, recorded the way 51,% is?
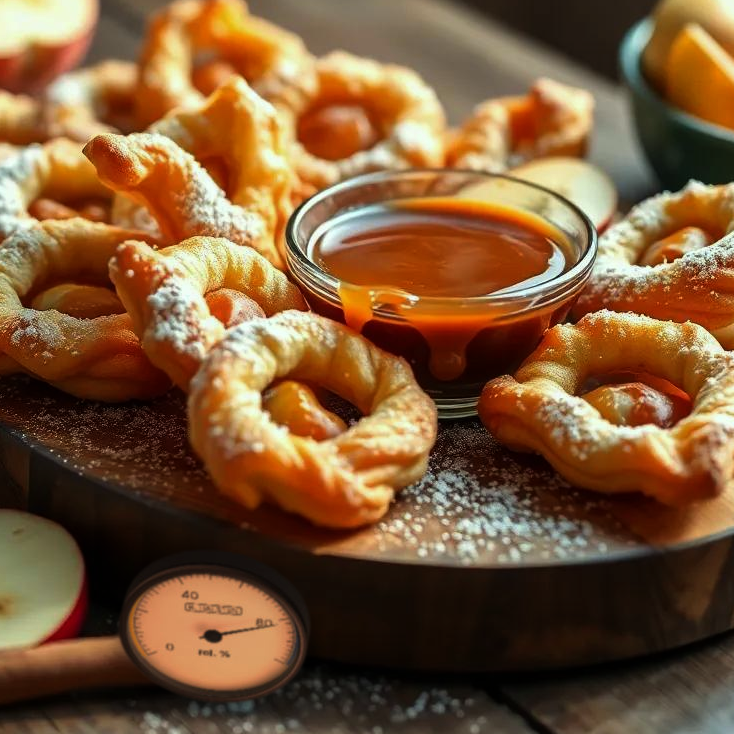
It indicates 80,%
